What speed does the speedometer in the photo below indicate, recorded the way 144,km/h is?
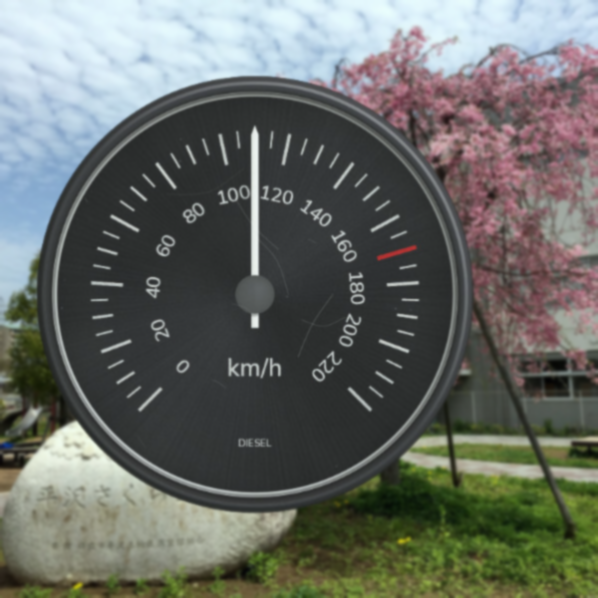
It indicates 110,km/h
